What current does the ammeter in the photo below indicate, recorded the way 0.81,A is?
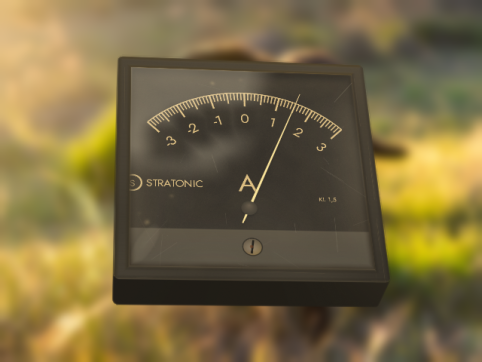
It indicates 1.5,A
